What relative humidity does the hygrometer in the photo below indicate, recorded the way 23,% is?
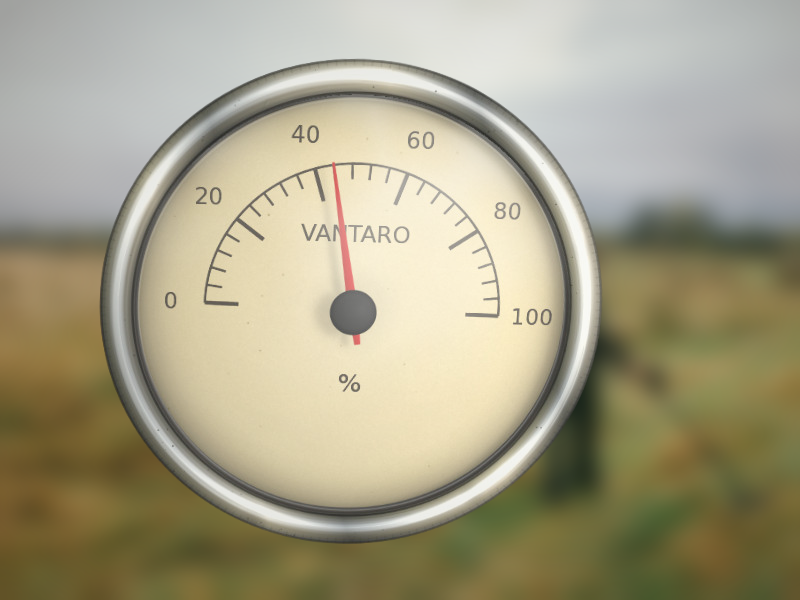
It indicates 44,%
